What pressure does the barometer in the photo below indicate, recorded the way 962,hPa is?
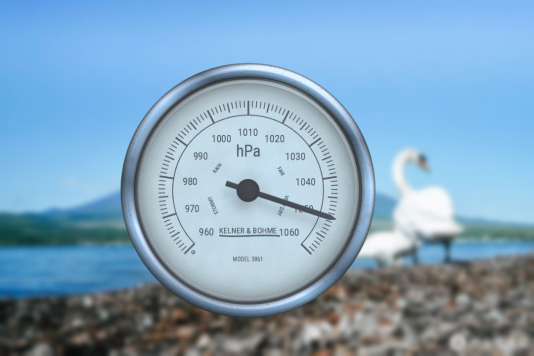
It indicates 1050,hPa
